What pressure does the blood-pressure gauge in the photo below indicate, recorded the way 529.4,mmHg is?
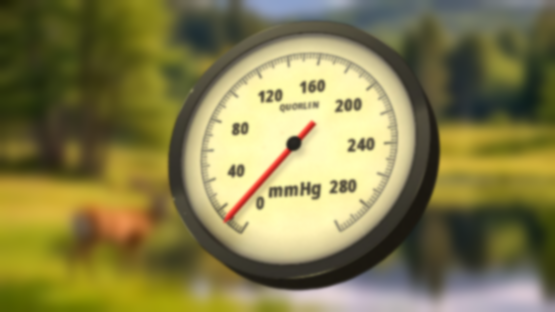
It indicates 10,mmHg
